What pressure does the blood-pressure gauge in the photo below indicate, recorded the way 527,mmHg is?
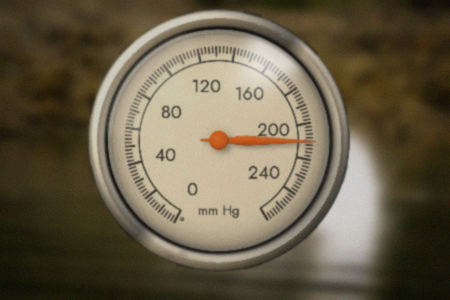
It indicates 210,mmHg
